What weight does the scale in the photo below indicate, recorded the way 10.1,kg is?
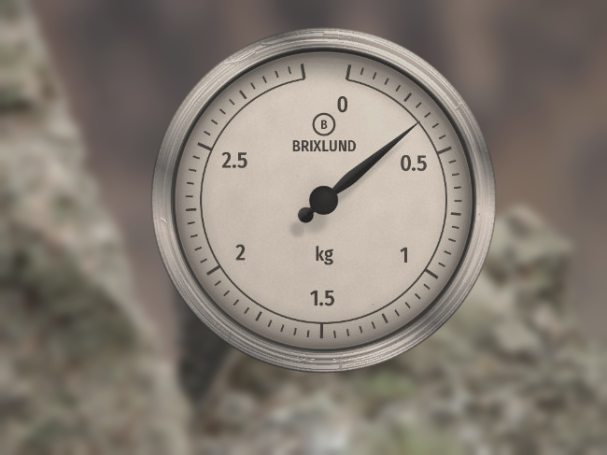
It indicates 0.35,kg
